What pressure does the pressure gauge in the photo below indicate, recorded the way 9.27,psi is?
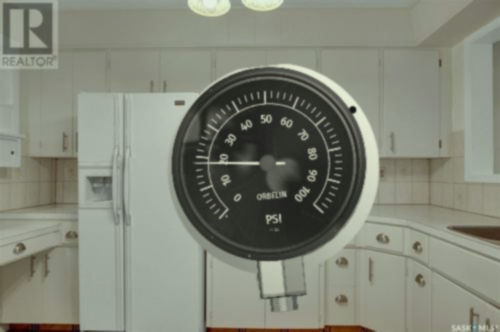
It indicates 18,psi
